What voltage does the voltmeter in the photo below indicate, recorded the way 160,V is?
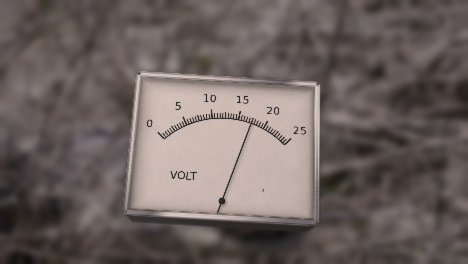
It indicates 17.5,V
